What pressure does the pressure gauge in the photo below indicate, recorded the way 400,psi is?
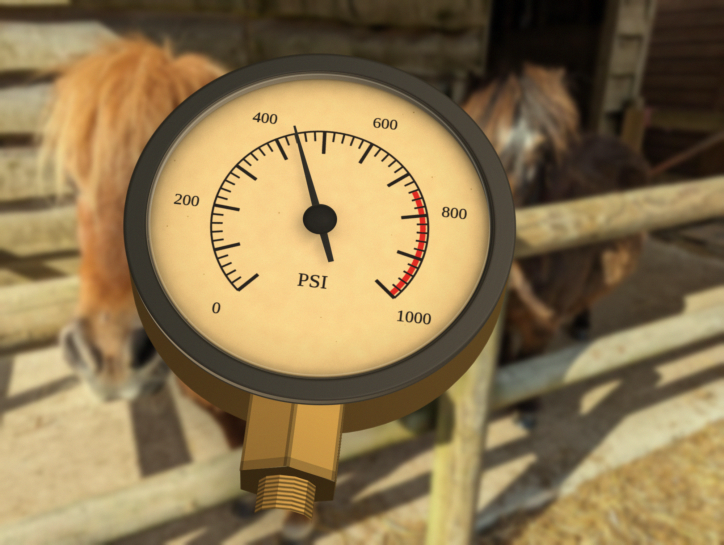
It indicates 440,psi
